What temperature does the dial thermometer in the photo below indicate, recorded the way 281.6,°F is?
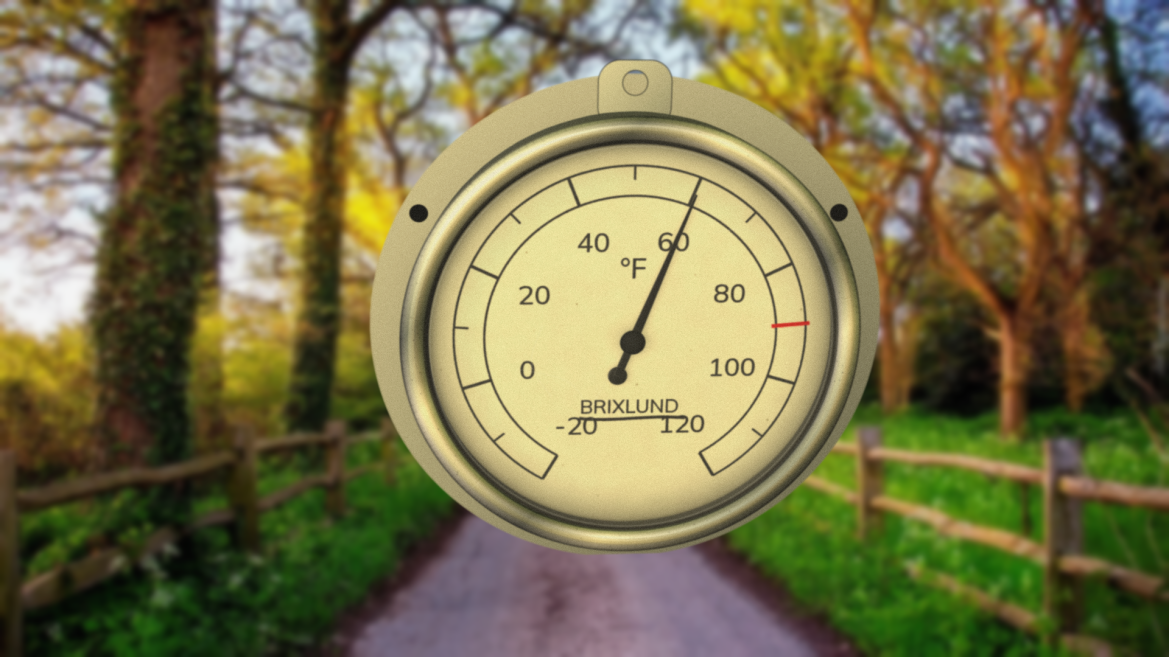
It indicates 60,°F
